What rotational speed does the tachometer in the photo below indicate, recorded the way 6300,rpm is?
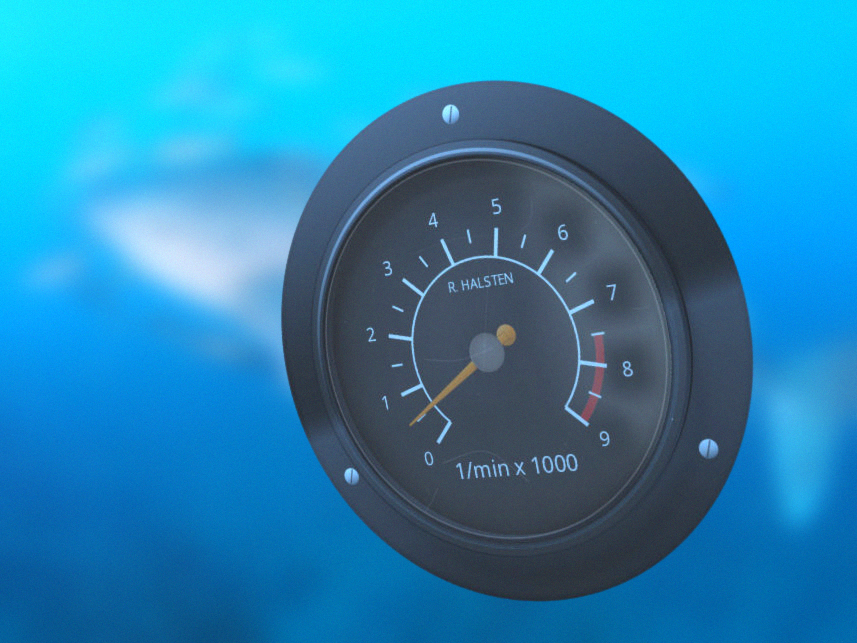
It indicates 500,rpm
